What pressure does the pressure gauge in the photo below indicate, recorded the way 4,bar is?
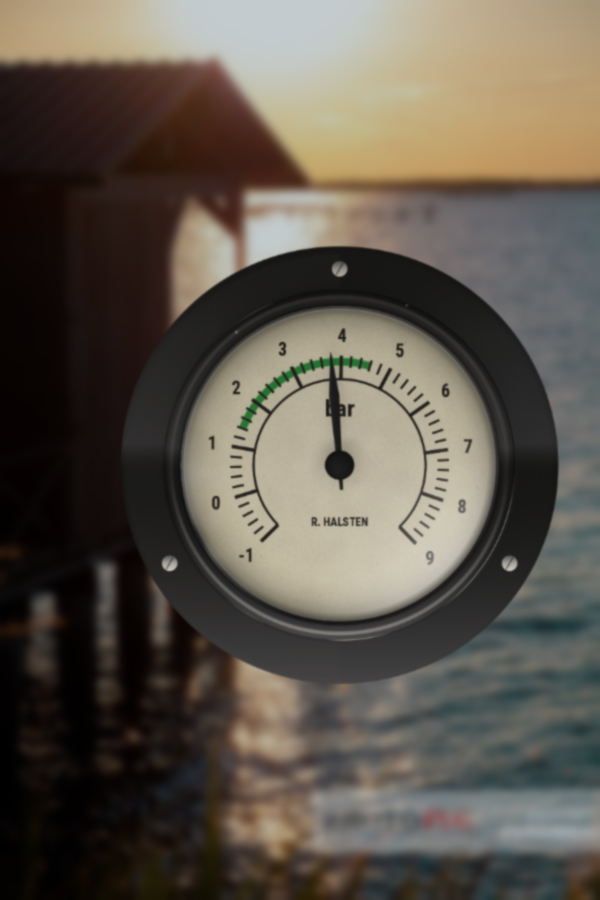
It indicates 3.8,bar
